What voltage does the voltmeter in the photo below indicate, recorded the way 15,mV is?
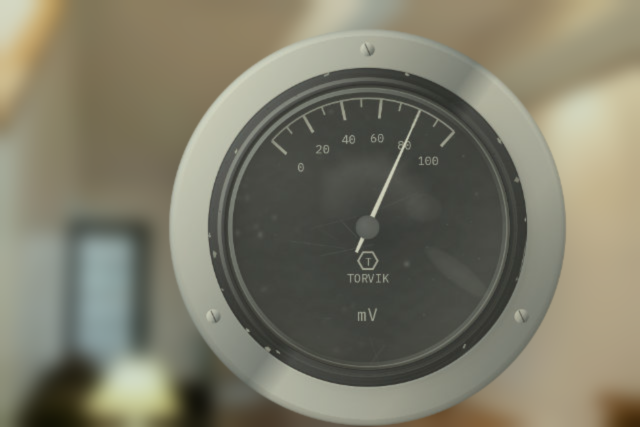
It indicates 80,mV
